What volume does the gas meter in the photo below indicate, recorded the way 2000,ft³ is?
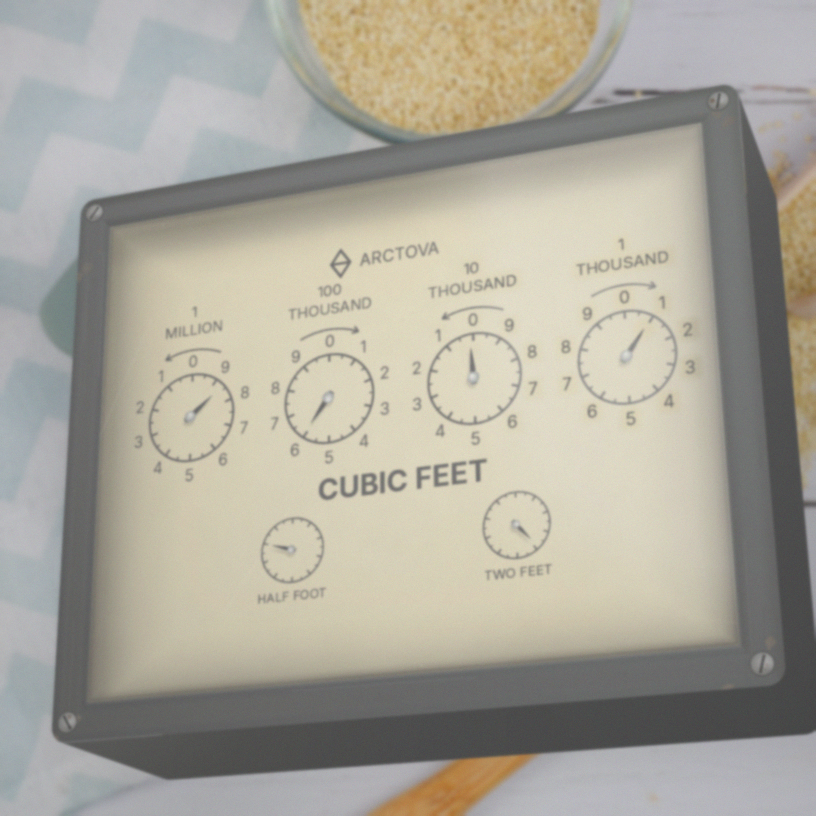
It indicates 860100,ft³
